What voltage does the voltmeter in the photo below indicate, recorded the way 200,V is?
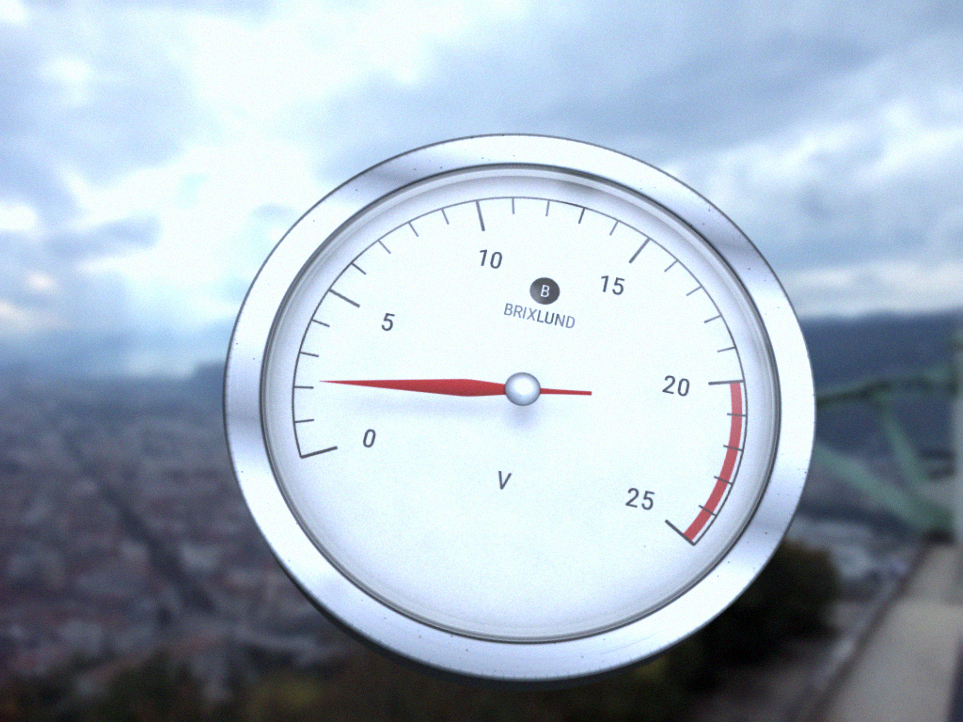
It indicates 2,V
